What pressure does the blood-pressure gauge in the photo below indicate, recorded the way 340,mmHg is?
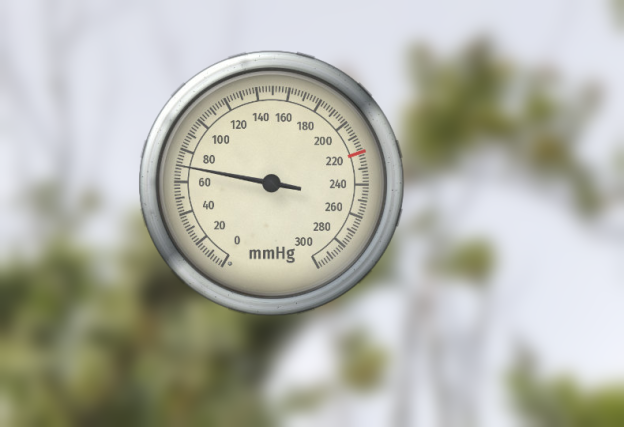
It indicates 70,mmHg
